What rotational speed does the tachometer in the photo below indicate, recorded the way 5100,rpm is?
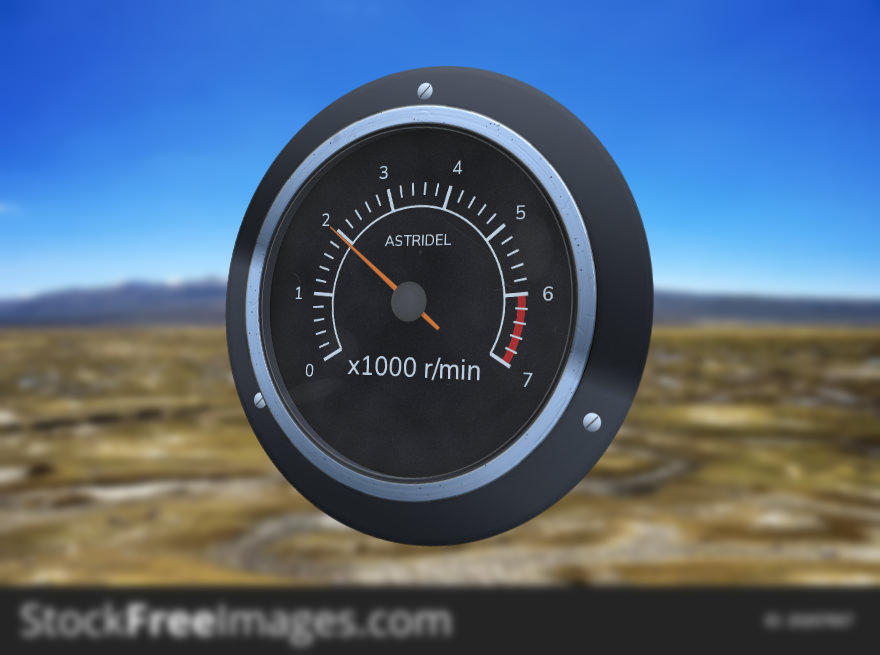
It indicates 2000,rpm
